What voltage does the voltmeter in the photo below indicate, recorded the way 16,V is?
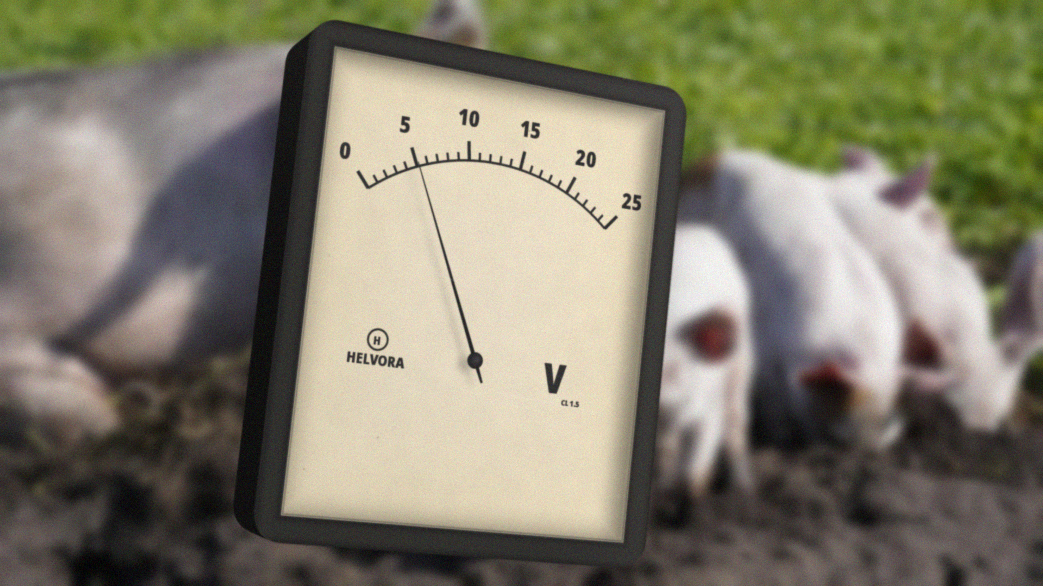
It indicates 5,V
